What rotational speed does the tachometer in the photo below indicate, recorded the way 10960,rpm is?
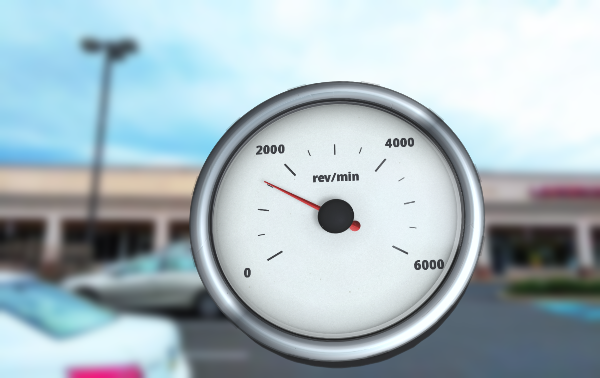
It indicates 1500,rpm
